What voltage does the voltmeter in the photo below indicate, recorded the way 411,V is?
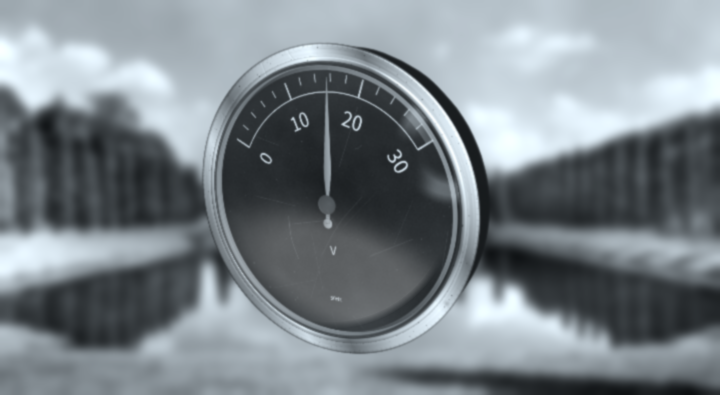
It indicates 16,V
